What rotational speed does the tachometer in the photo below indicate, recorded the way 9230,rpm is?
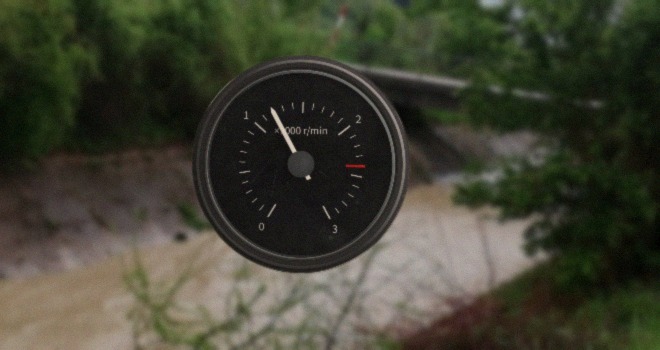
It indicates 1200,rpm
